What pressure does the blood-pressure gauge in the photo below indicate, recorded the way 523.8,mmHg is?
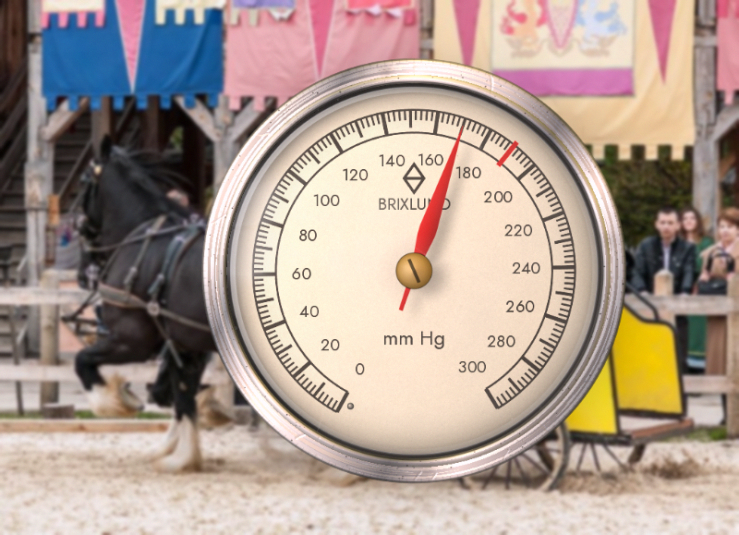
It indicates 170,mmHg
